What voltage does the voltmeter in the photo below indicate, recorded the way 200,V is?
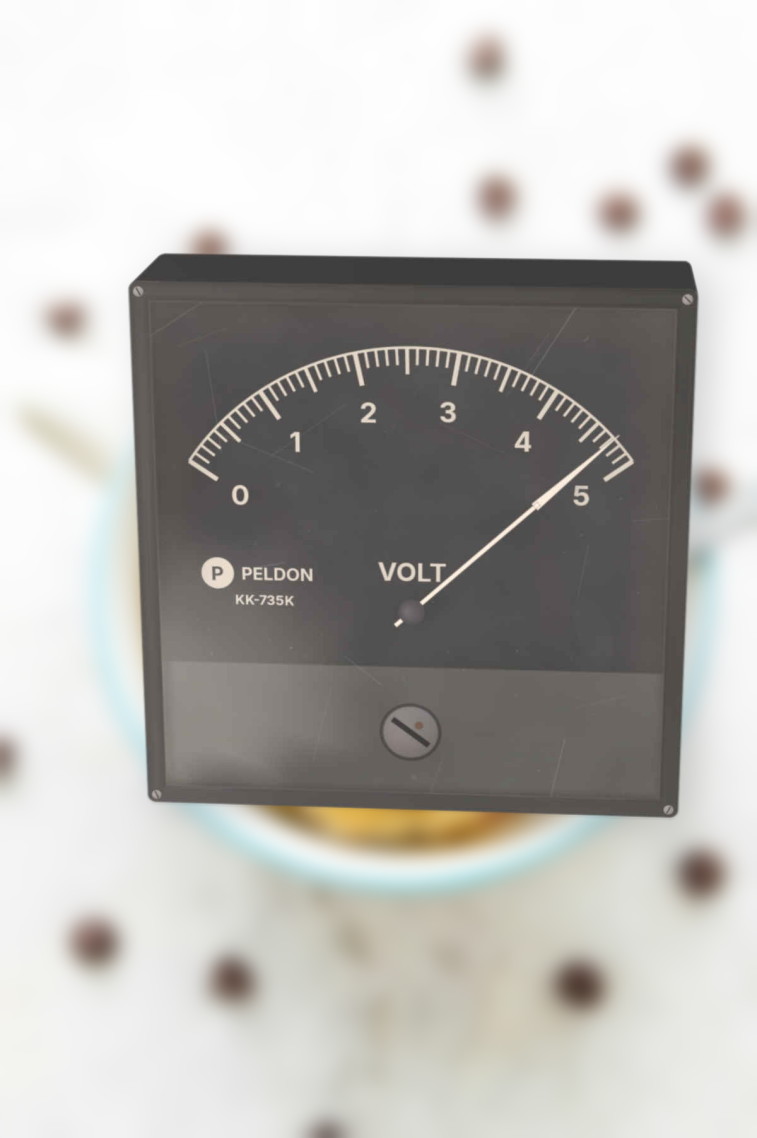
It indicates 4.7,V
